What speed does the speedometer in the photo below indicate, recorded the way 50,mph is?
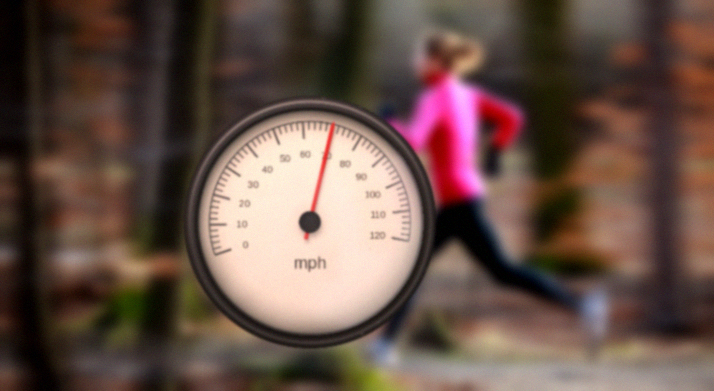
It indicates 70,mph
